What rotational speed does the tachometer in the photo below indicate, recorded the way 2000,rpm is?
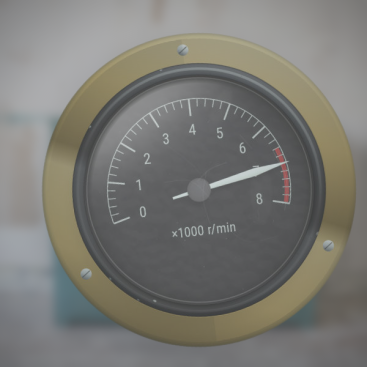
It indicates 7000,rpm
